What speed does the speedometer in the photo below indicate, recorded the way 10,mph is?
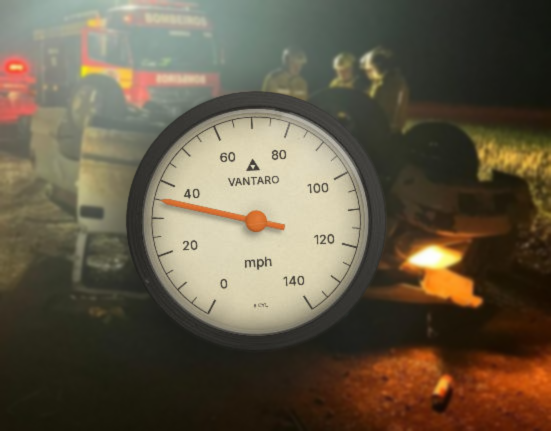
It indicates 35,mph
